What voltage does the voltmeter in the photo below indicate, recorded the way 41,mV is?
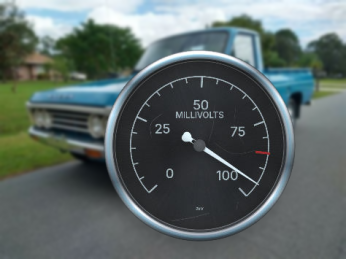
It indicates 95,mV
